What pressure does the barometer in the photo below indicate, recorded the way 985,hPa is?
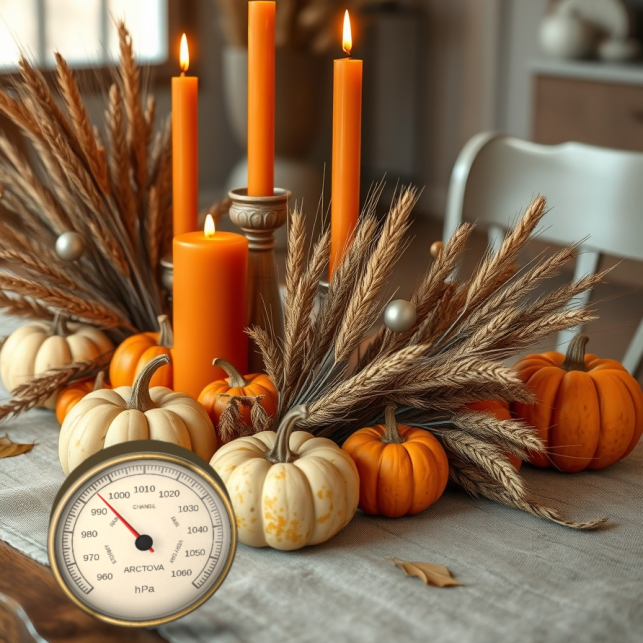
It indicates 995,hPa
